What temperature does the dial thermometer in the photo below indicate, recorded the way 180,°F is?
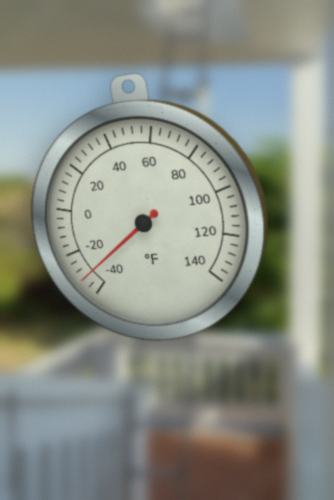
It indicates -32,°F
